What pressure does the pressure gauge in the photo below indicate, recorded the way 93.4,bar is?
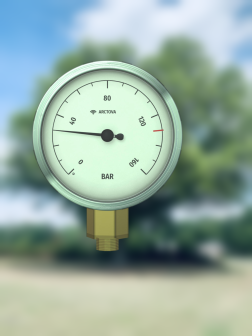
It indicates 30,bar
